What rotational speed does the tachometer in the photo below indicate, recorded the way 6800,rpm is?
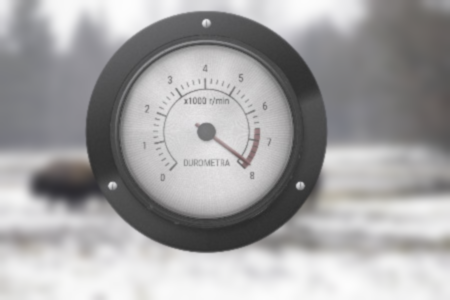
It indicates 7800,rpm
